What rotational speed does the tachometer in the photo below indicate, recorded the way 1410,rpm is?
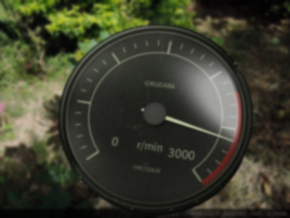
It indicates 2600,rpm
